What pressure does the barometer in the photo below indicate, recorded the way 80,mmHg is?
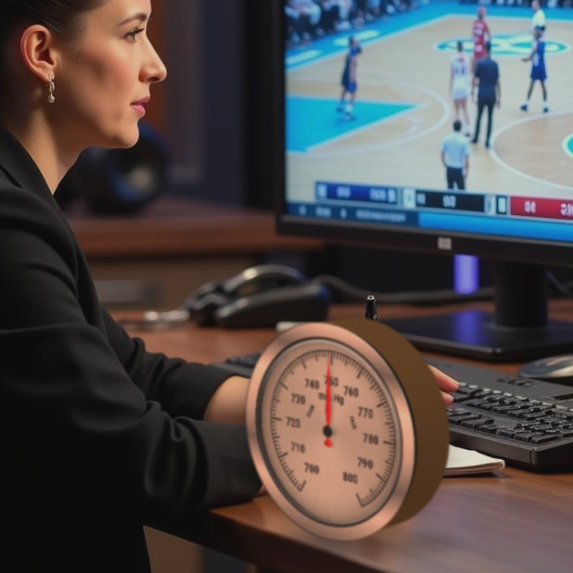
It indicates 750,mmHg
